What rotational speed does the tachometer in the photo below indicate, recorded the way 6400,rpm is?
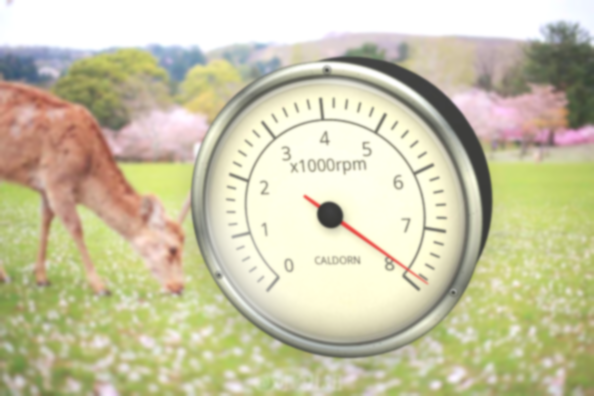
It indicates 7800,rpm
